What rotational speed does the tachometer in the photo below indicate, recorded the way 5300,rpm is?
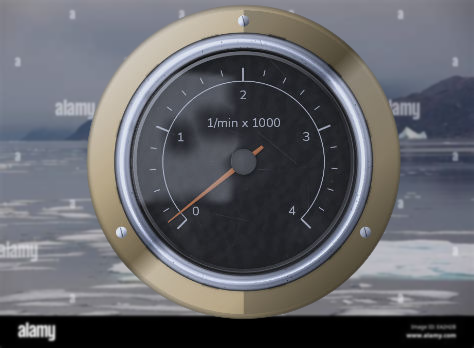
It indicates 100,rpm
